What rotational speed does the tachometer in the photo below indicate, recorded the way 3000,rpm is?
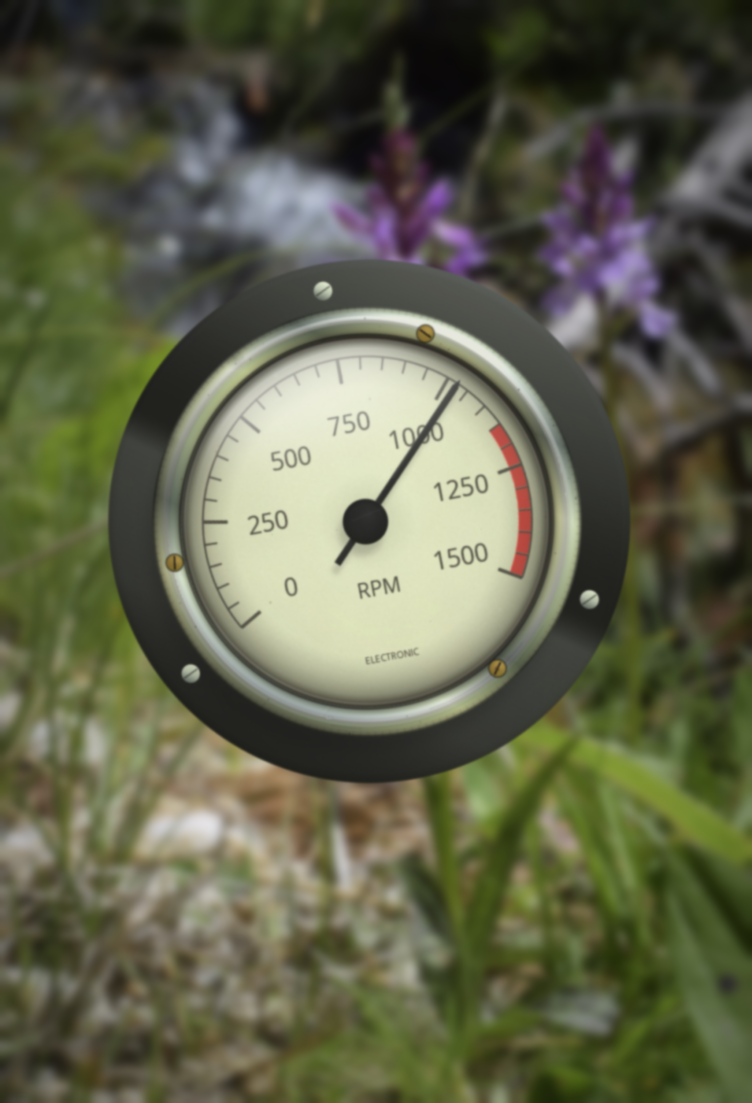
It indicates 1025,rpm
